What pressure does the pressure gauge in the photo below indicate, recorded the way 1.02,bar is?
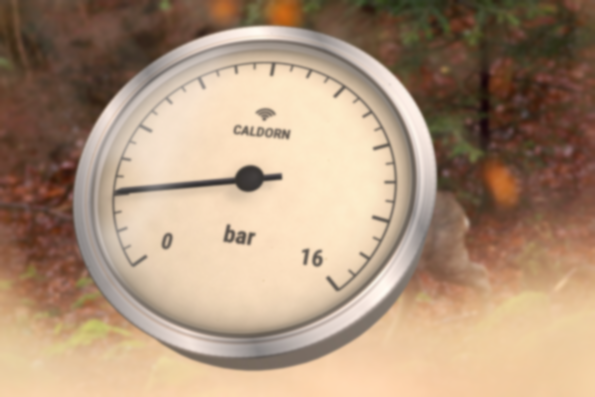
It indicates 2,bar
